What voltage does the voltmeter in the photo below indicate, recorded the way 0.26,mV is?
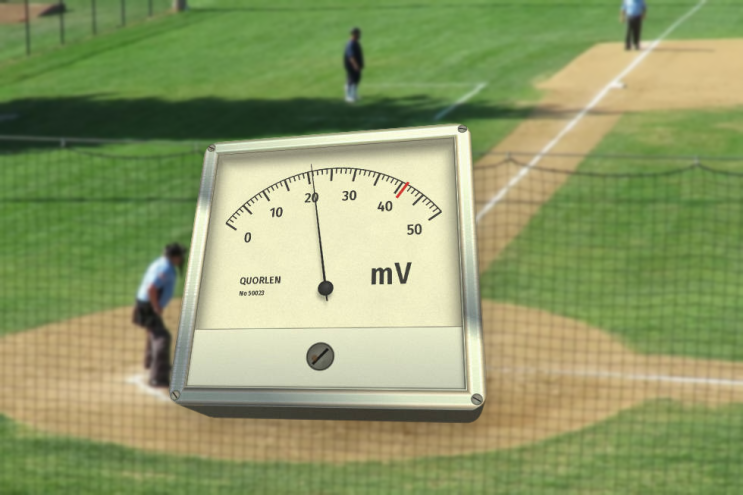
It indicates 21,mV
